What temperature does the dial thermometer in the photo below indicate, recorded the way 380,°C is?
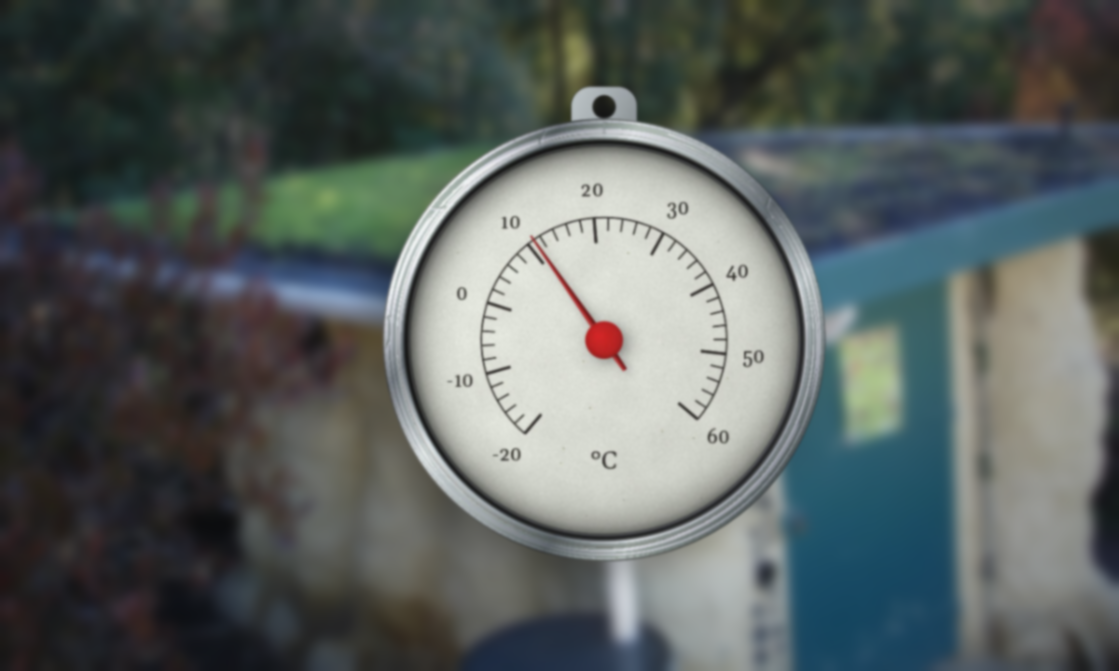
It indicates 11,°C
